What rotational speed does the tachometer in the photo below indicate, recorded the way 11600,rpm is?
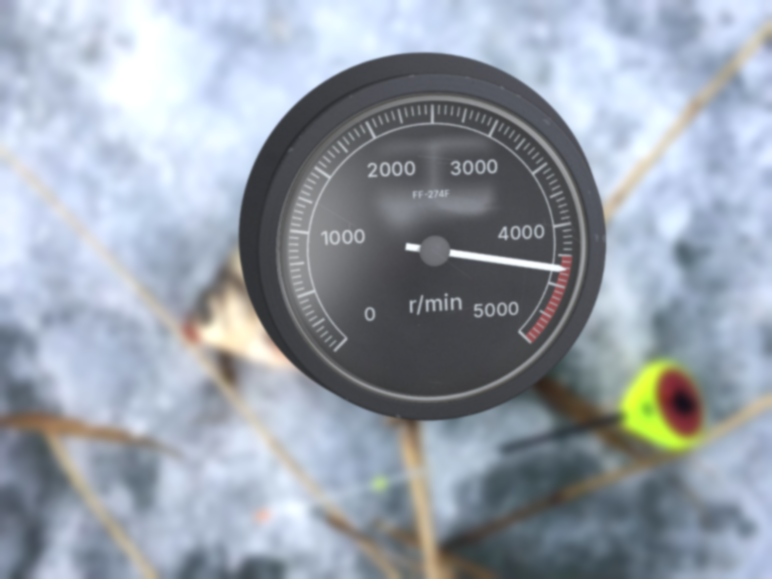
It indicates 4350,rpm
